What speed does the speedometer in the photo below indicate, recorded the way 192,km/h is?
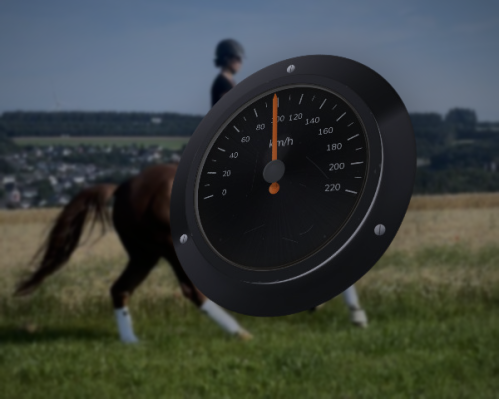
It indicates 100,km/h
